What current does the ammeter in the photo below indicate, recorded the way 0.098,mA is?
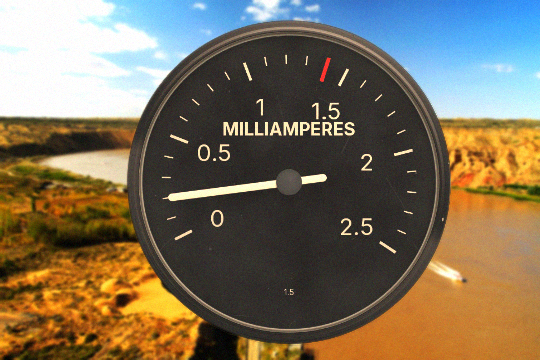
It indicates 0.2,mA
